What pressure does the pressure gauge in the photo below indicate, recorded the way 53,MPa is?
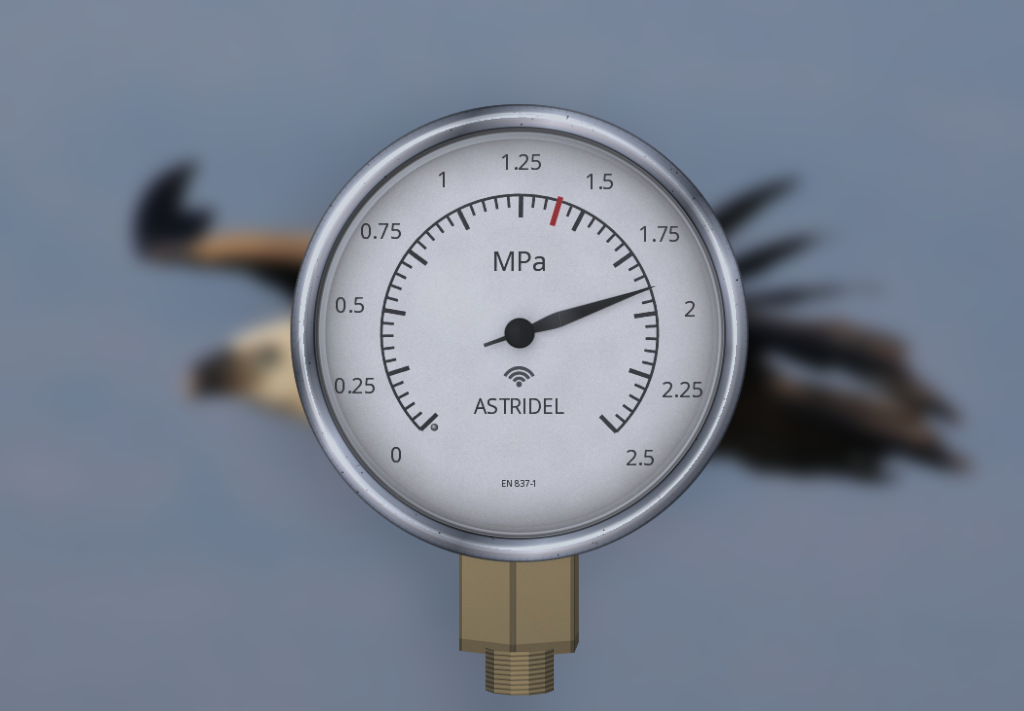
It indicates 1.9,MPa
